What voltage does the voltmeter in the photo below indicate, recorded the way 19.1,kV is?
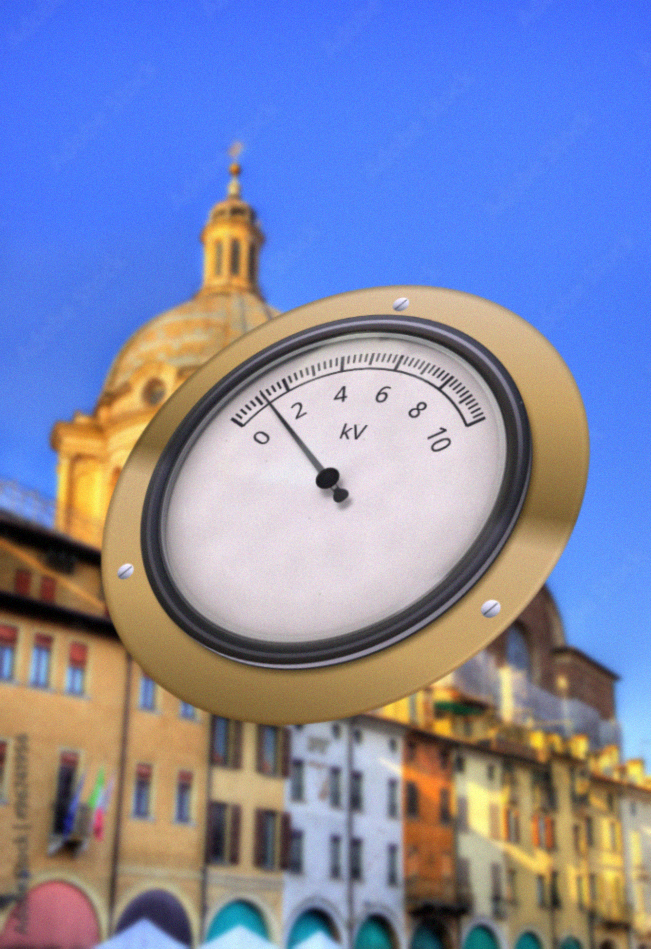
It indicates 1.2,kV
